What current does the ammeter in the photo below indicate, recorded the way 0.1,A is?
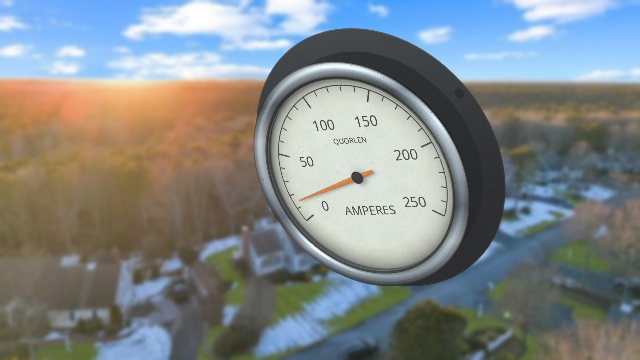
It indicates 15,A
